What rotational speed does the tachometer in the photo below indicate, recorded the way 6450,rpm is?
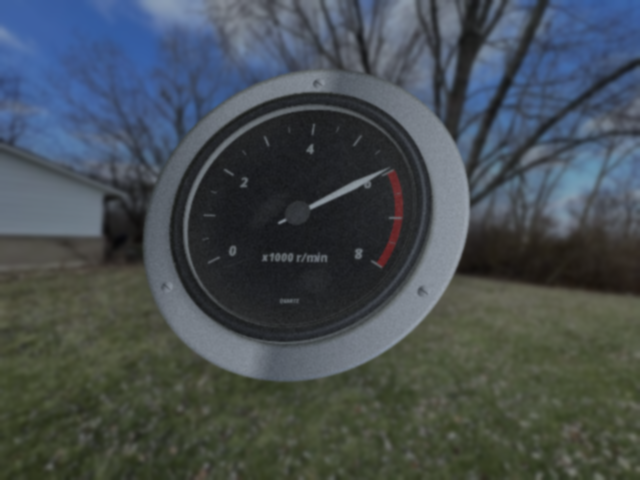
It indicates 6000,rpm
